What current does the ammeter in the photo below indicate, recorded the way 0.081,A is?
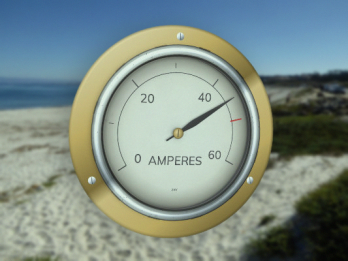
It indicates 45,A
